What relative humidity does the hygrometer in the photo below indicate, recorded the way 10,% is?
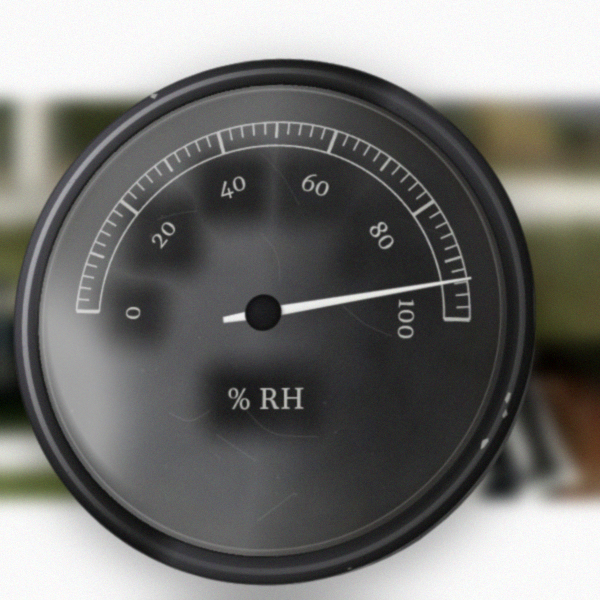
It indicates 94,%
